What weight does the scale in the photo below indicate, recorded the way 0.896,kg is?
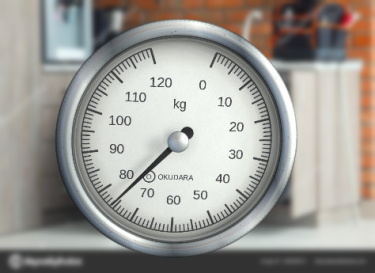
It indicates 76,kg
